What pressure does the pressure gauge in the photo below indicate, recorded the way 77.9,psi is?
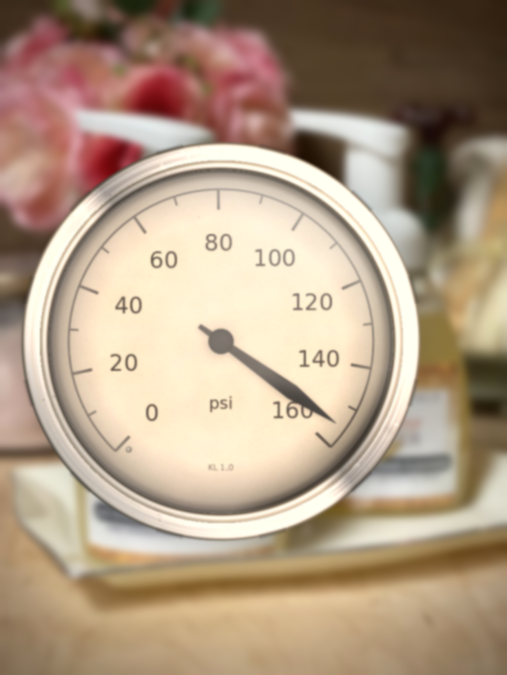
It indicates 155,psi
